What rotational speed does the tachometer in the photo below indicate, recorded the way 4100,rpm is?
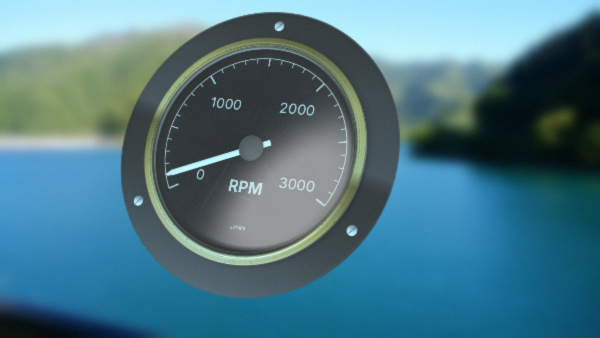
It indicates 100,rpm
